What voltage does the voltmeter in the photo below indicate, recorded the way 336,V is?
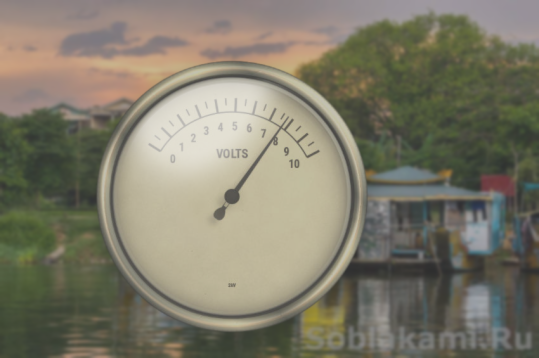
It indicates 7.75,V
